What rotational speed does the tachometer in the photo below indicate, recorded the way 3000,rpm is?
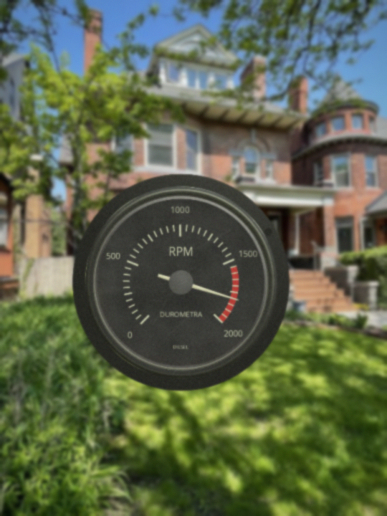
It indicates 1800,rpm
